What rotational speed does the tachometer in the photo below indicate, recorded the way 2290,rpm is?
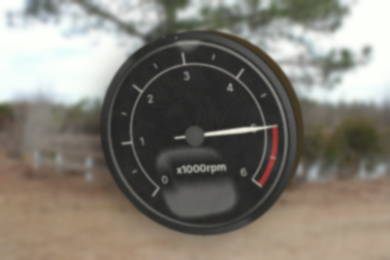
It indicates 5000,rpm
